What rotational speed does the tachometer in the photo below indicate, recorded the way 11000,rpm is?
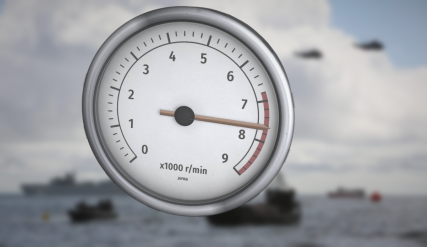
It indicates 7600,rpm
